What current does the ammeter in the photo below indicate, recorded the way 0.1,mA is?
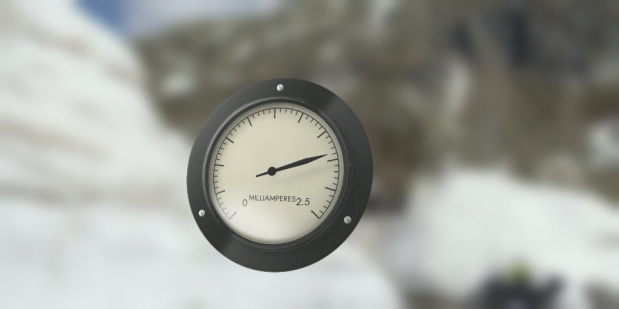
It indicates 1.95,mA
